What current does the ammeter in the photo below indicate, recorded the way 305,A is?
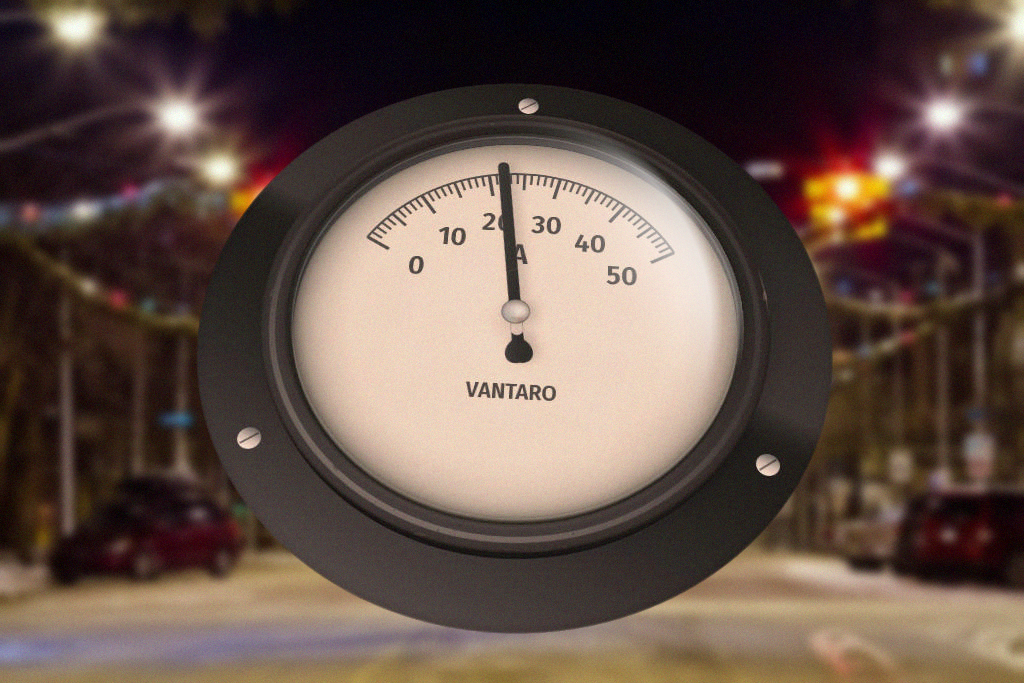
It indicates 22,A
